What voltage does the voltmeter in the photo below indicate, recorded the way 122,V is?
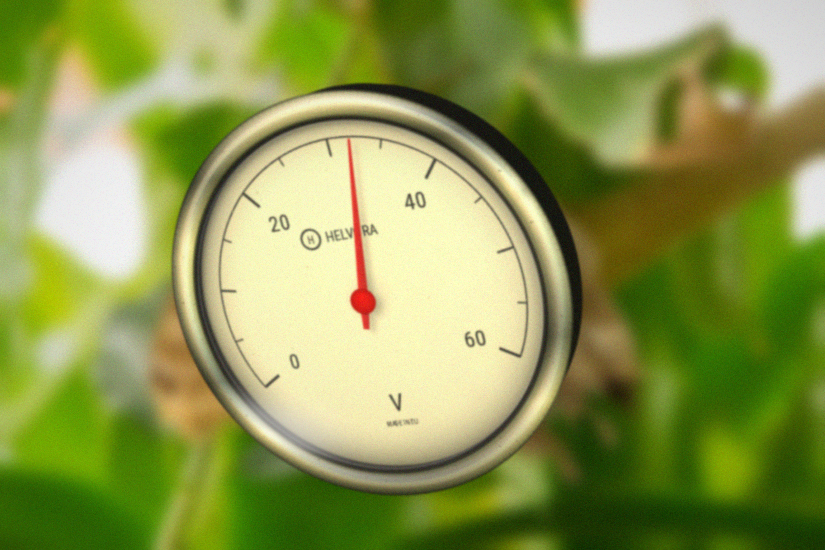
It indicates 32.5,V
